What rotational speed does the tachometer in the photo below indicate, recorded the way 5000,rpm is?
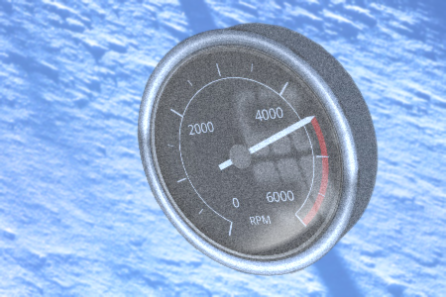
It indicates 4500,rpm
